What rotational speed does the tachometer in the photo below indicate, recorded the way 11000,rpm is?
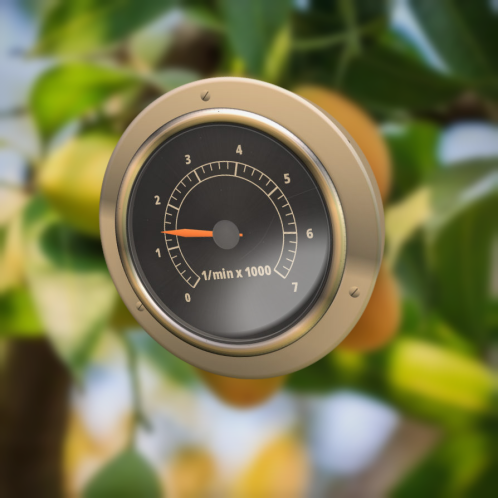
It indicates 1400,rpm
